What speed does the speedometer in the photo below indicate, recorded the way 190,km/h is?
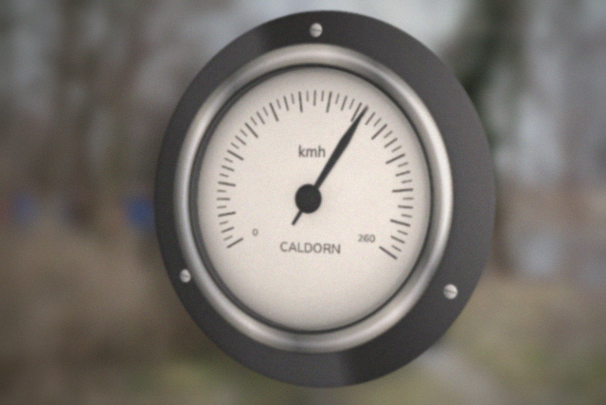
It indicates 165,km/h
